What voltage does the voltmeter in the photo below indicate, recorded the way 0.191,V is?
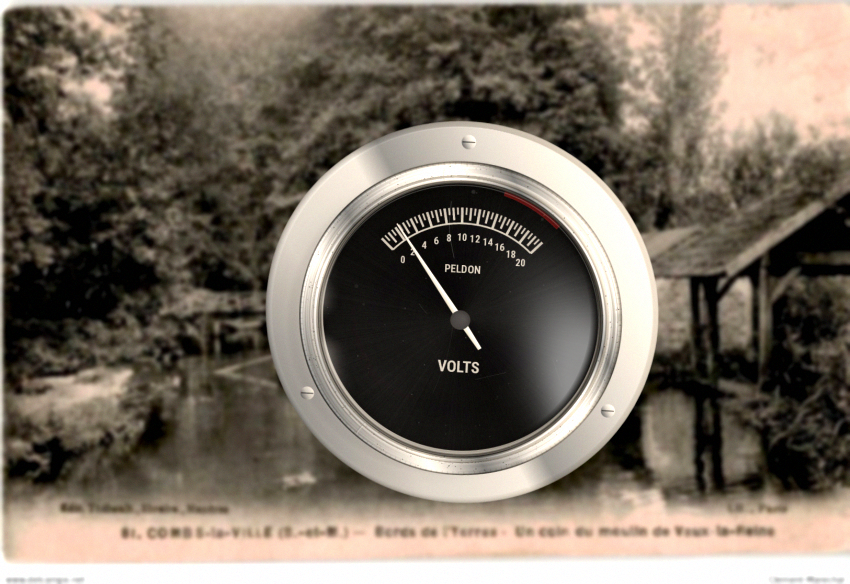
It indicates 2.5,V
